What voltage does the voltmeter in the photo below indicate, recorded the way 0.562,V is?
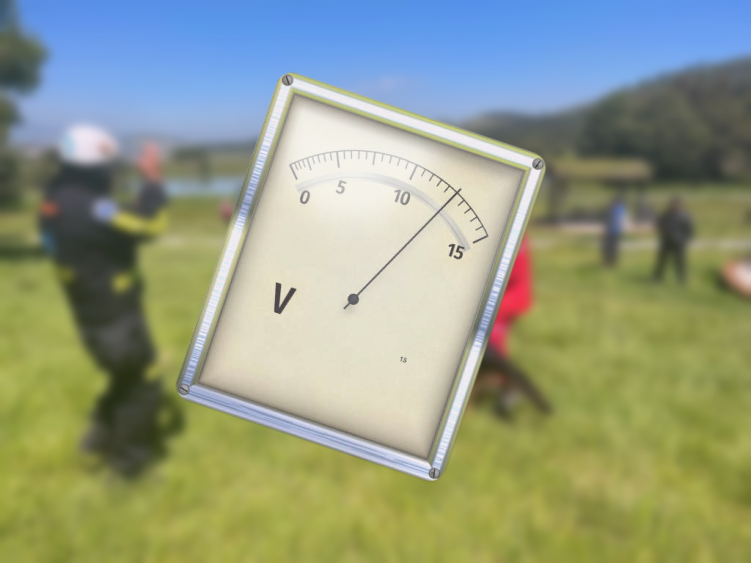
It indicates 12.5,V
